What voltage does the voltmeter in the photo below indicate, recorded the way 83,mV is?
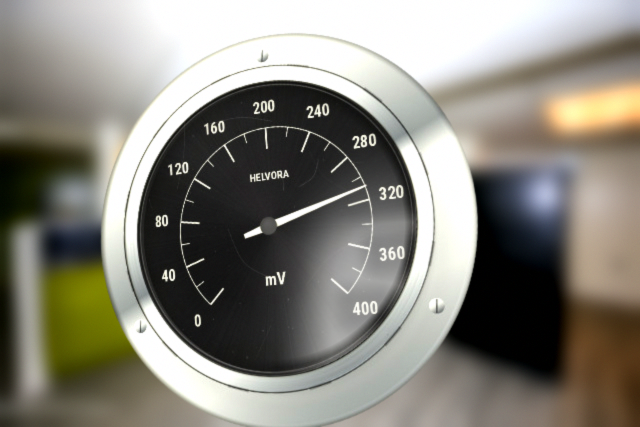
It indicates 310,mV
